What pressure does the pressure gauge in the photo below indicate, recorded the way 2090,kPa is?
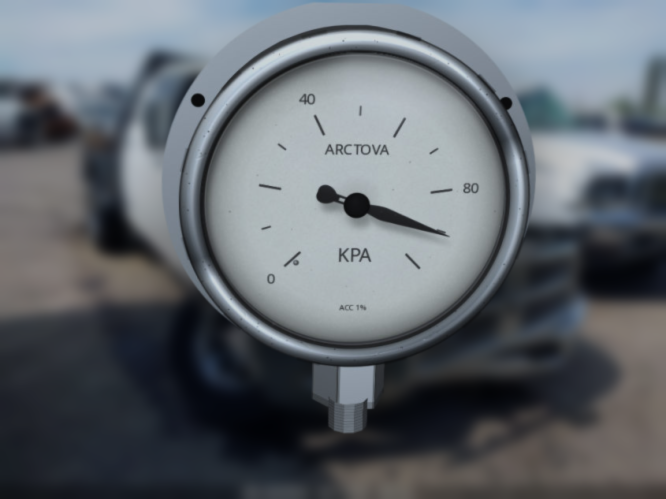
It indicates 90,kPa
